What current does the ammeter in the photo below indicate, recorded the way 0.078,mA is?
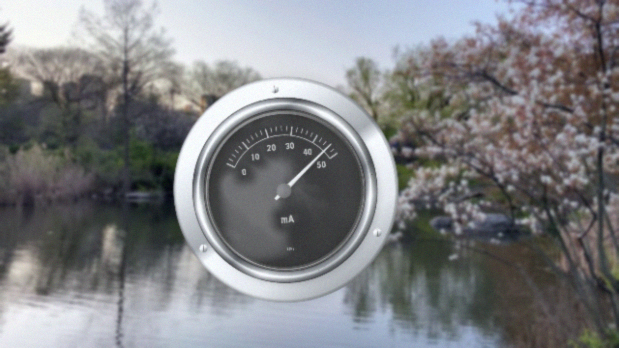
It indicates 46,mA
